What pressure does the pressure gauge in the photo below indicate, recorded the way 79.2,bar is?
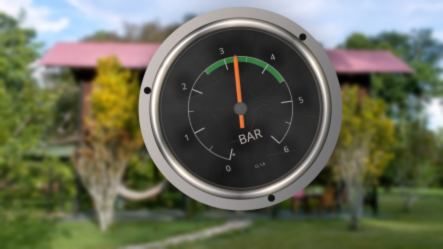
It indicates 3.25,bar
